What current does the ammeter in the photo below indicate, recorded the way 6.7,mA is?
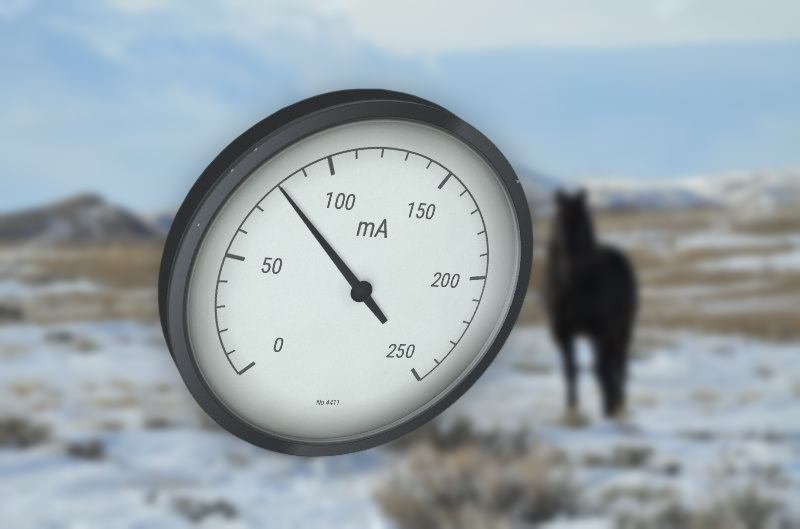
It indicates 80,mA
